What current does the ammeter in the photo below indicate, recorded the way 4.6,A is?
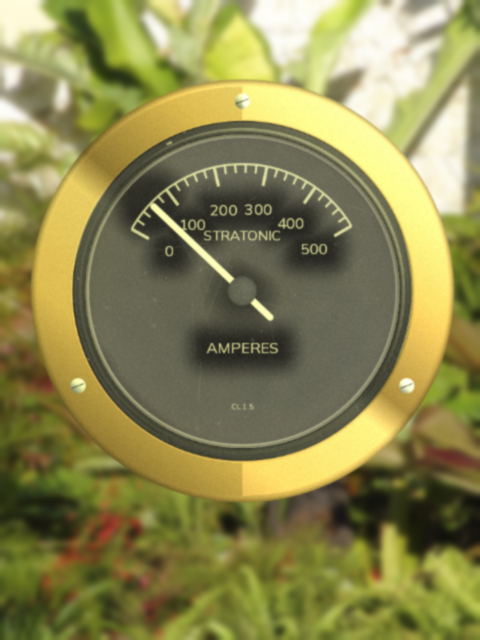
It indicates 60,A
